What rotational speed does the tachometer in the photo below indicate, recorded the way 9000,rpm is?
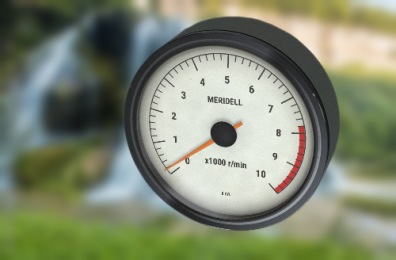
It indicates 200,rpm
